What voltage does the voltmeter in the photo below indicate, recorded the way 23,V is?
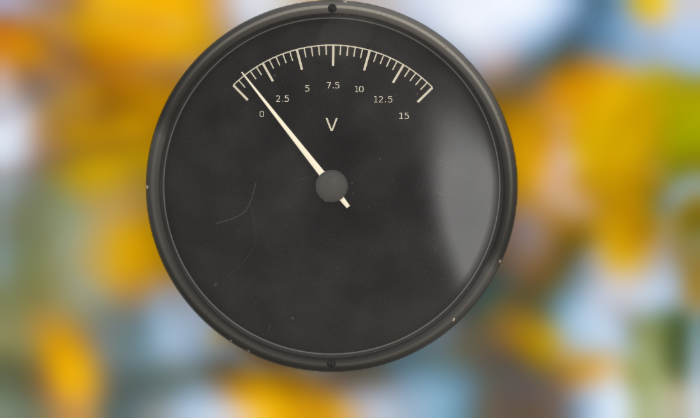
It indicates 1,V
